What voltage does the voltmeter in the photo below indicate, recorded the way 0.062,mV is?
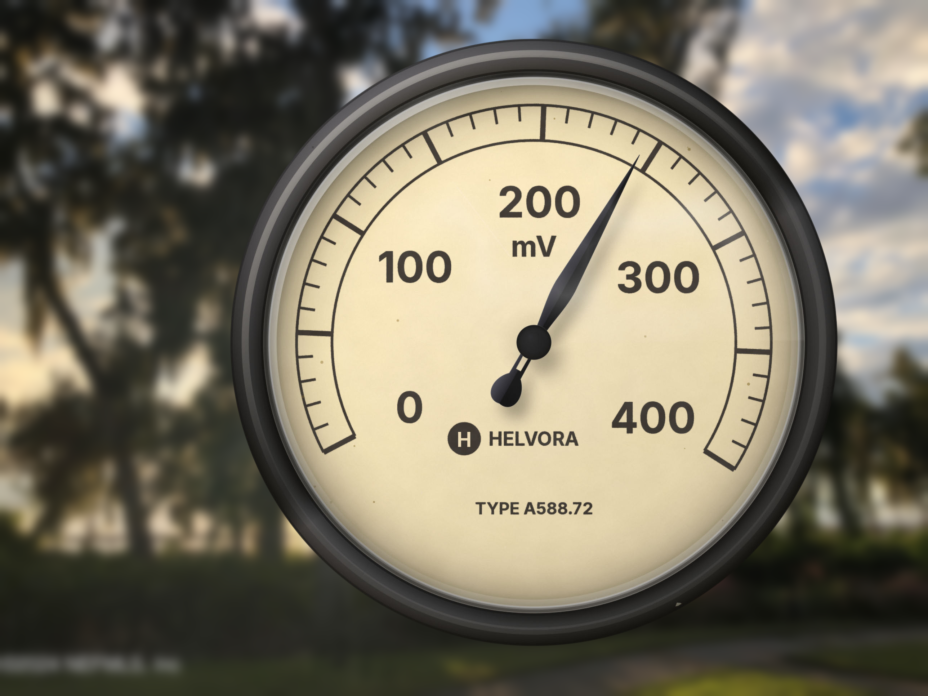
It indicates 245,mV
